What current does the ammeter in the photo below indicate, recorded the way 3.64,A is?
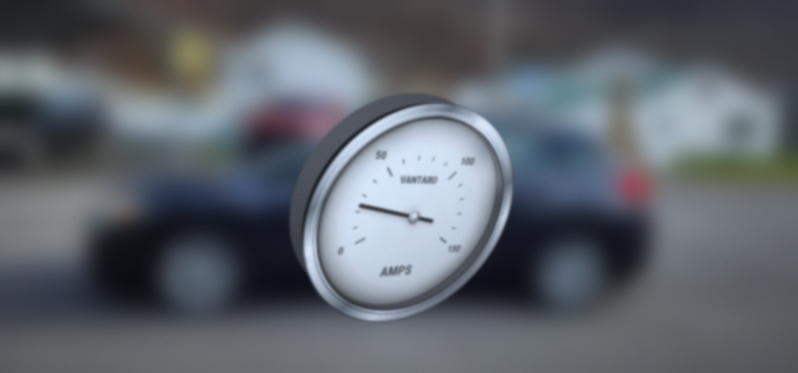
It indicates 25,A
